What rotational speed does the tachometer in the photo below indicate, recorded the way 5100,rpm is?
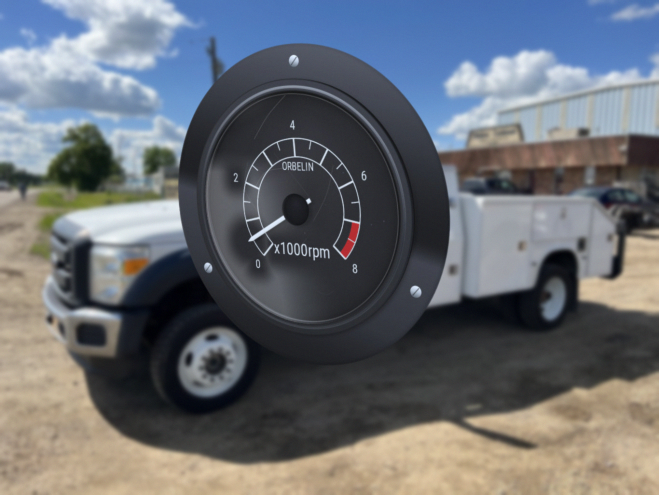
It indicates 500,rpm
